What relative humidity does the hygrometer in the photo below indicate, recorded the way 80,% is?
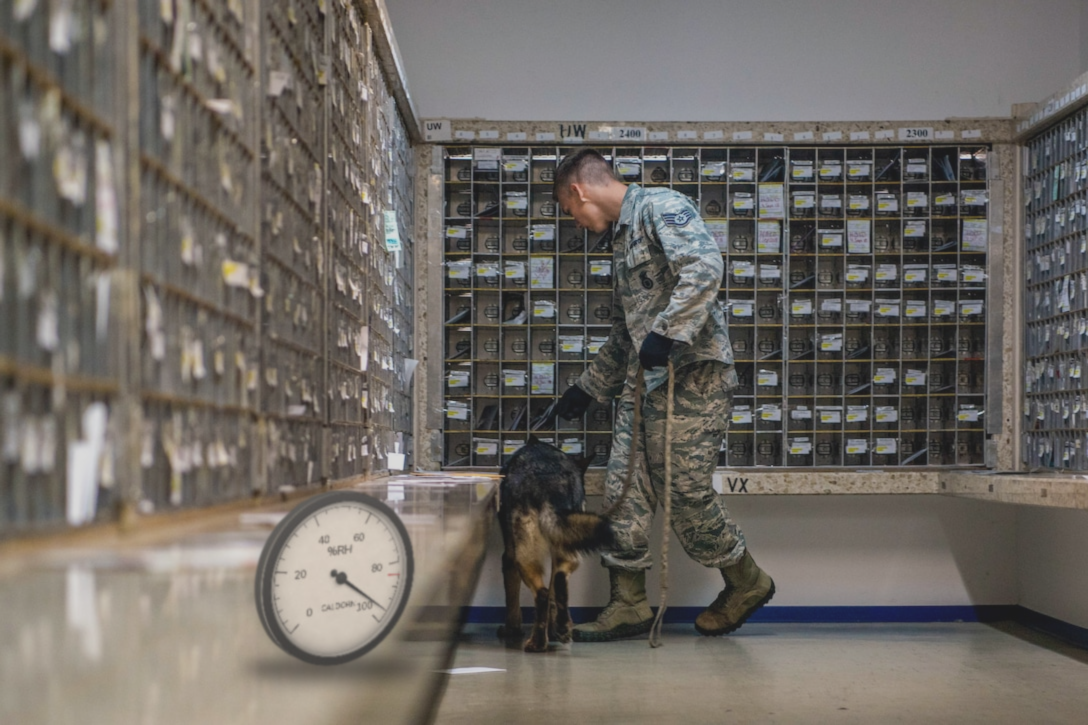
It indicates 96,%
